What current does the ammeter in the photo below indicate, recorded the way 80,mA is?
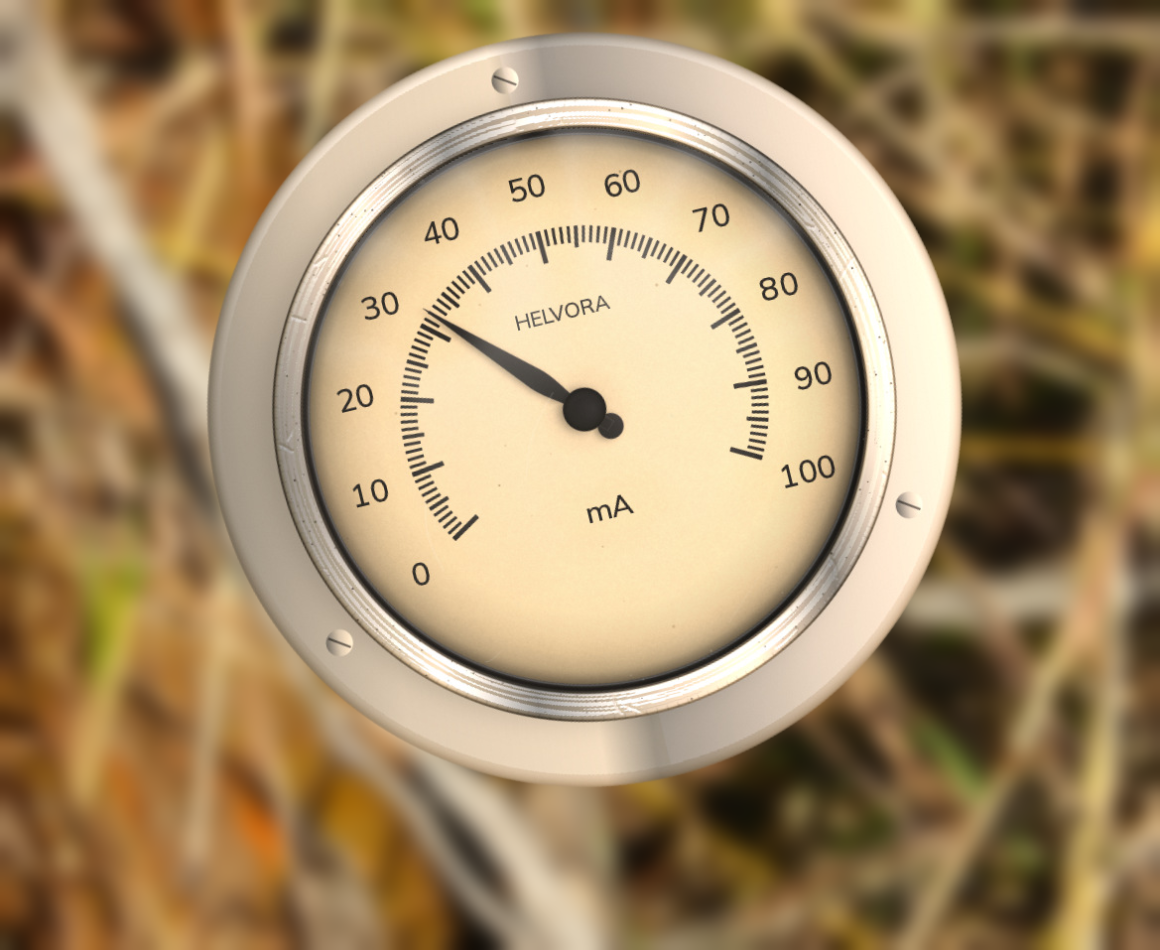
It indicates 32,mA
